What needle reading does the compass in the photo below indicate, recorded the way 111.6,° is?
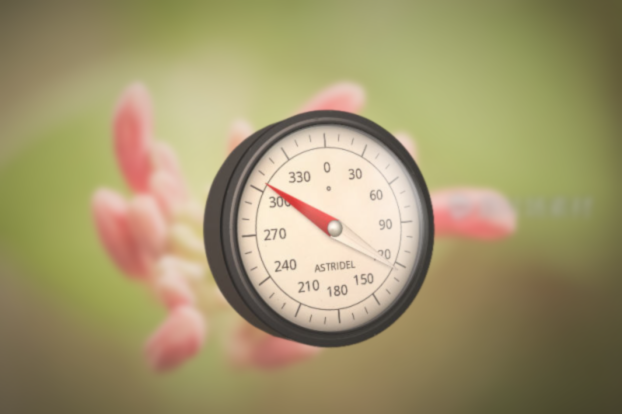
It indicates 305,°
